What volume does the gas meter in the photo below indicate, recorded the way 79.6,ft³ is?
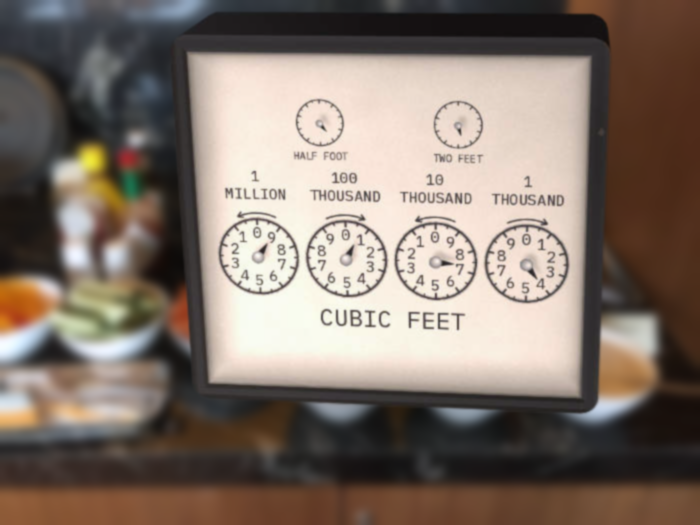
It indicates 907400,ft³
